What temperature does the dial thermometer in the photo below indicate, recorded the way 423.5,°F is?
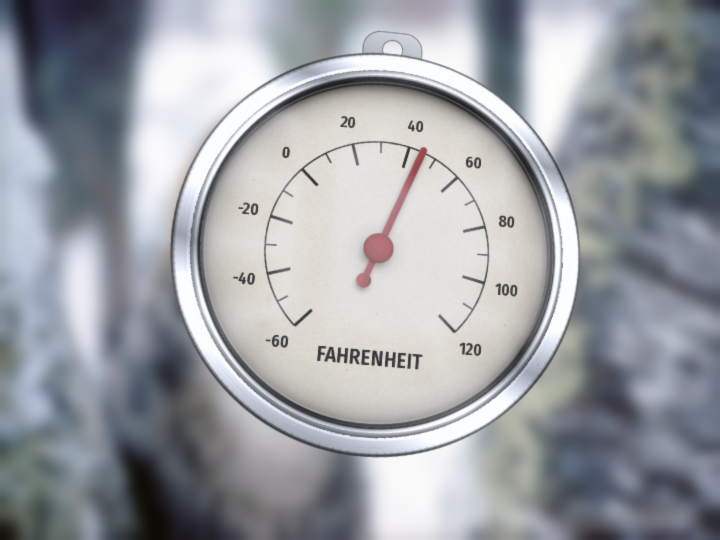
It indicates 45,°F
